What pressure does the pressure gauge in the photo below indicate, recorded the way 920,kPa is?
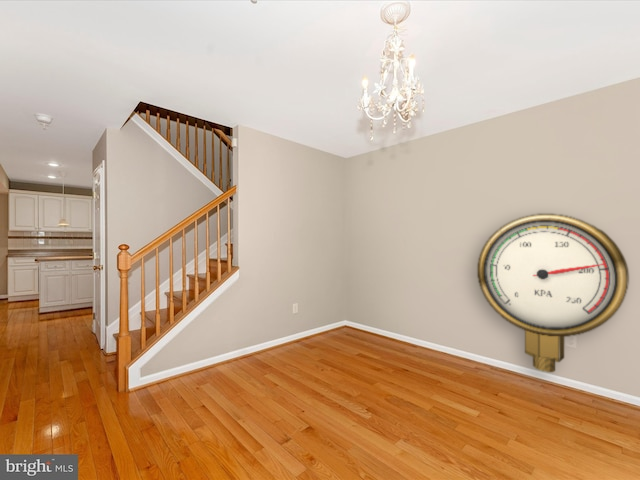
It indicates 195,kPa
